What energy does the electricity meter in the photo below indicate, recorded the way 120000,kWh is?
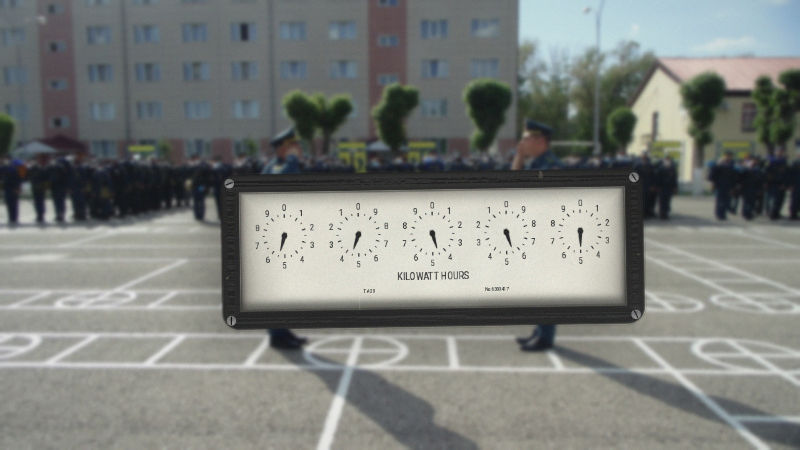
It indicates 54455,kWh
